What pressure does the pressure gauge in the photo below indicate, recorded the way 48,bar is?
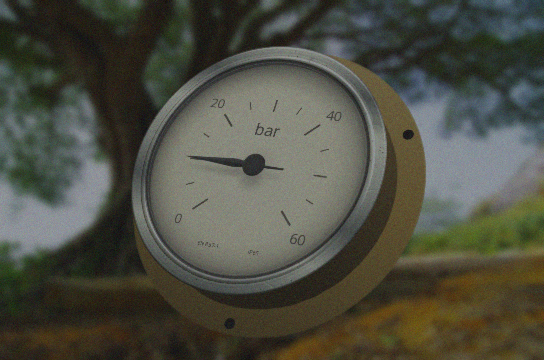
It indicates 10,bar
